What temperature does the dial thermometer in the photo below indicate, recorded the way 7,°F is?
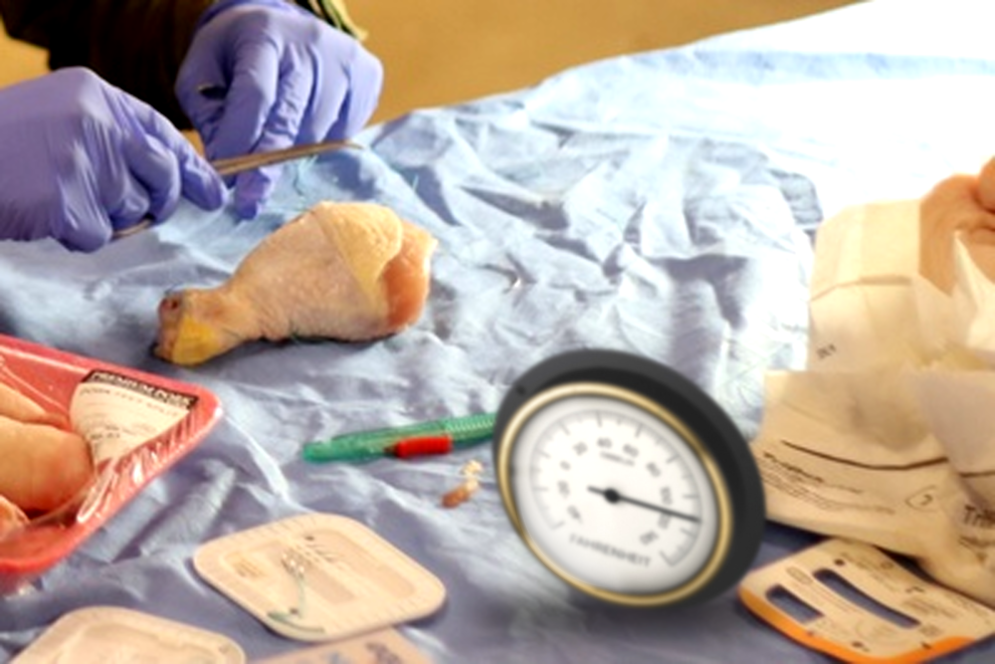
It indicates 110,°F
